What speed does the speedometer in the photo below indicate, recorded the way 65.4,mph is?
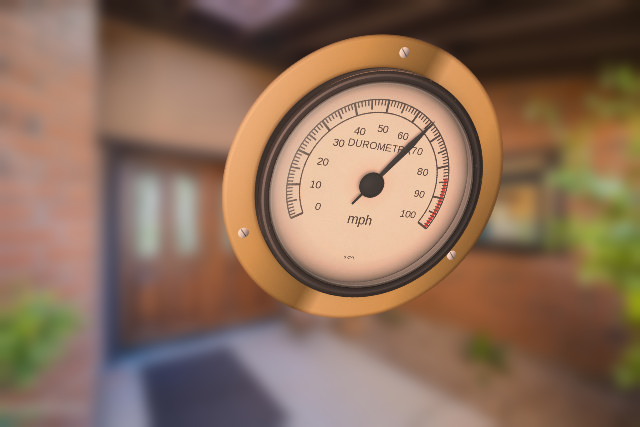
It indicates 65,mph
